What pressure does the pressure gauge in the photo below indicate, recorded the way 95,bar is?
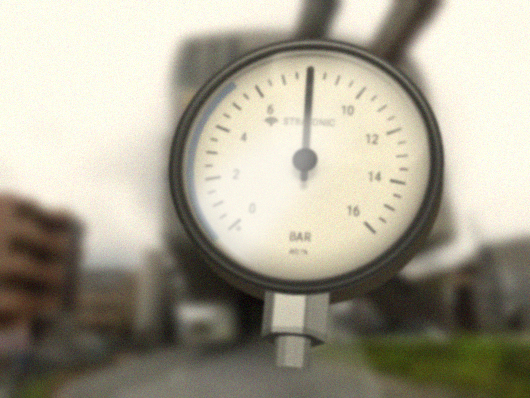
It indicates 8,bar
